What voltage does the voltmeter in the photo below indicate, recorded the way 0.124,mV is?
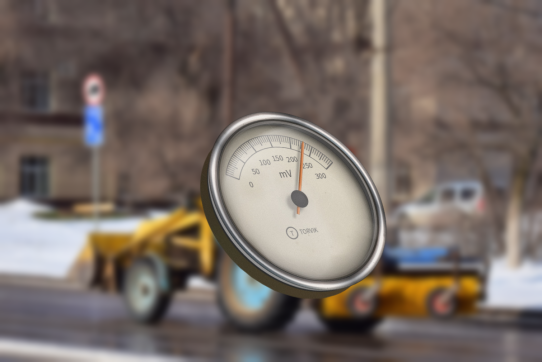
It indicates 225,mV
